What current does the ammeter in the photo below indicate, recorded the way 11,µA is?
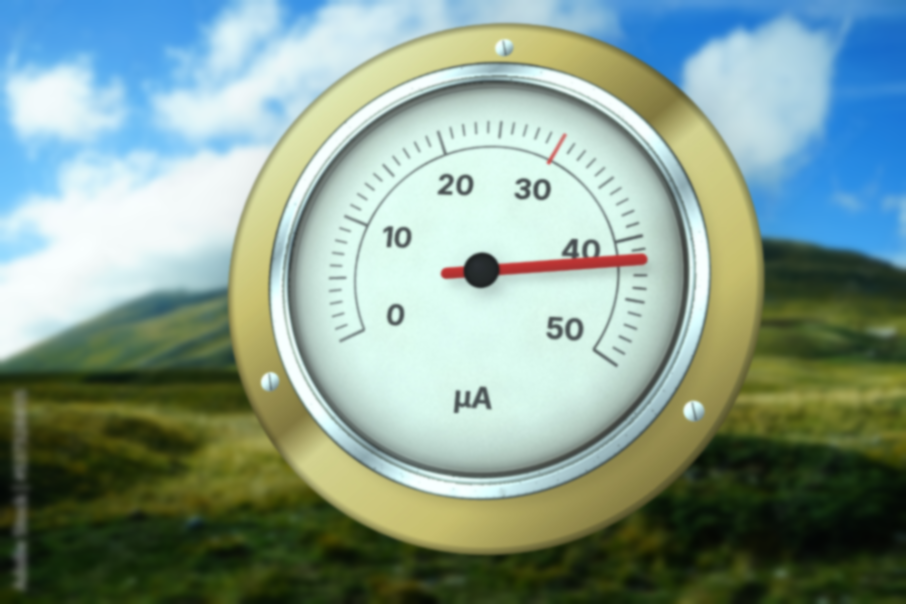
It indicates 42,µA
